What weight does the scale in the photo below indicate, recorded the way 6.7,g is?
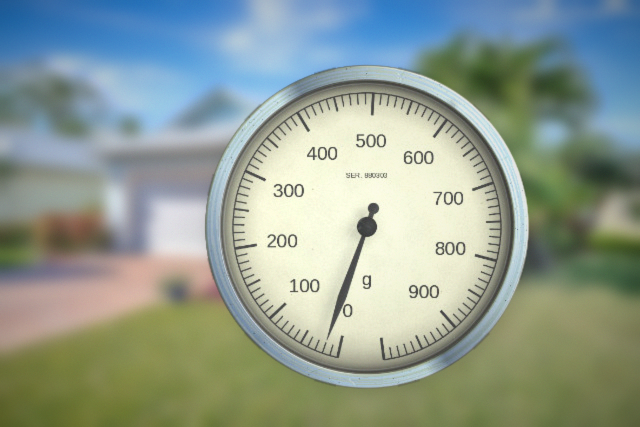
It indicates 20,g
